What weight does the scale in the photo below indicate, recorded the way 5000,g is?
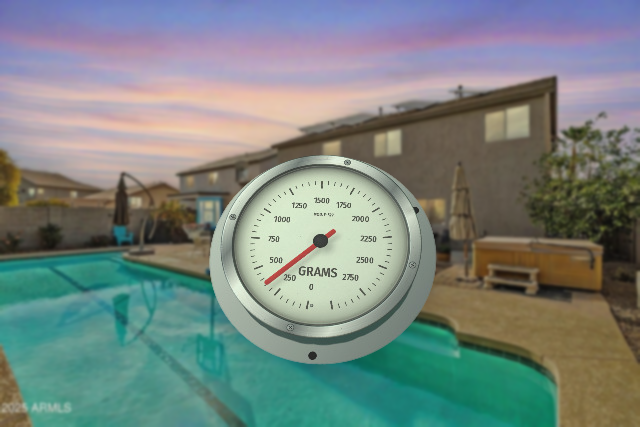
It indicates 350,g
